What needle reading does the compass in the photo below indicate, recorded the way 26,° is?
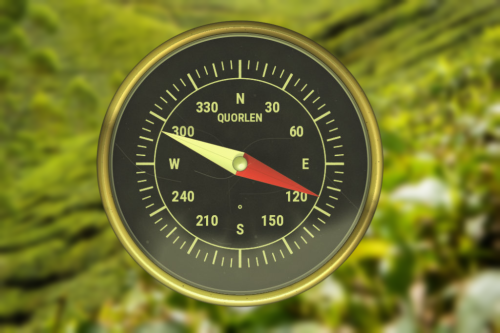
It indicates 112.5,°
